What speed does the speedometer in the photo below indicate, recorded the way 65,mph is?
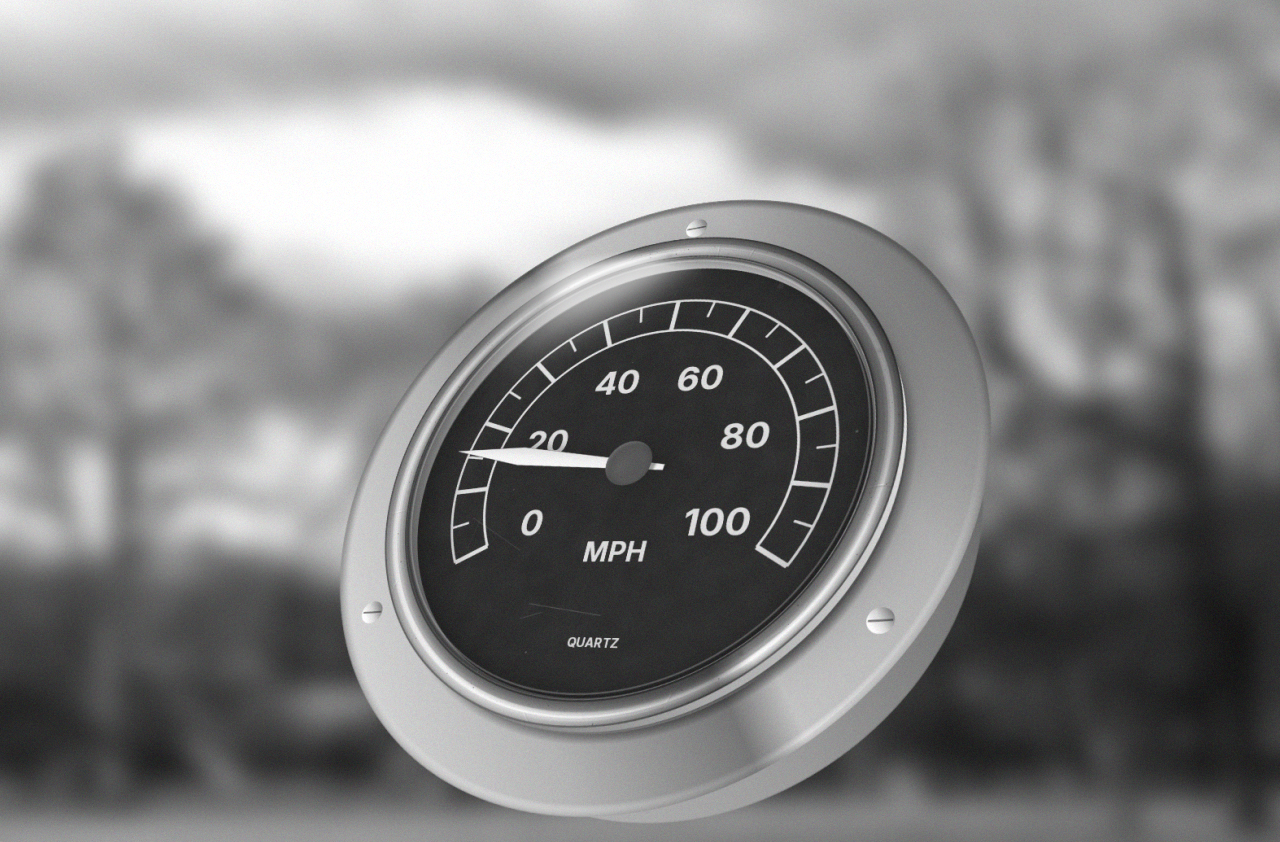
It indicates 15,mph
